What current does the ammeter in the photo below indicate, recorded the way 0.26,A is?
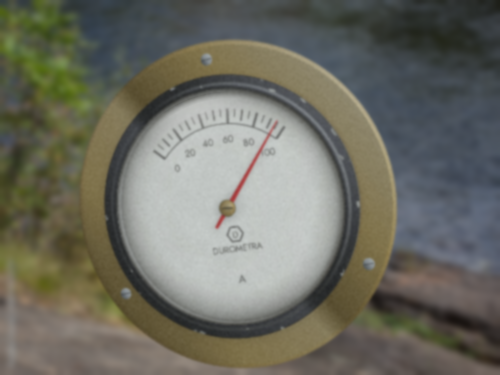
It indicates 95,A
